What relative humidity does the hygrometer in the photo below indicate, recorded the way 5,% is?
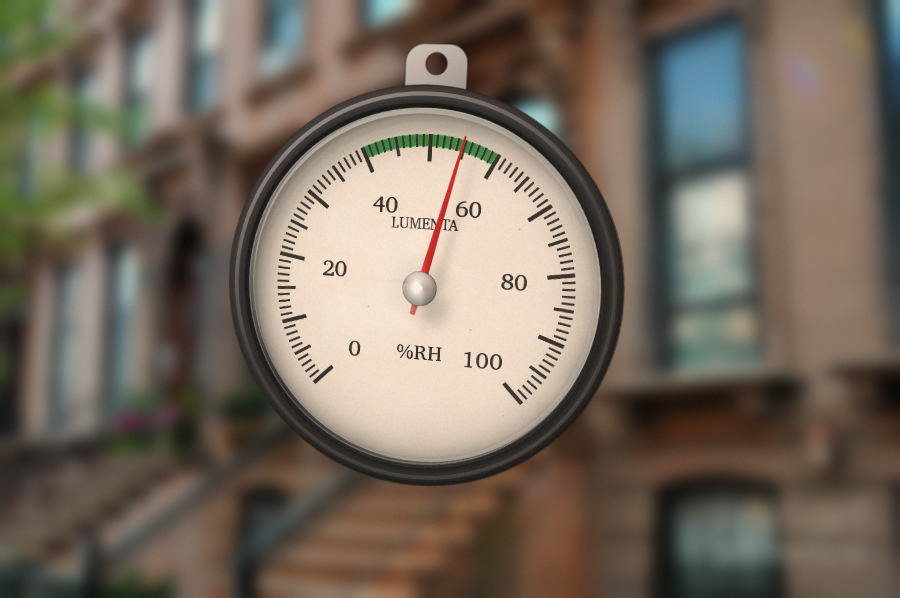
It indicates 55,%
